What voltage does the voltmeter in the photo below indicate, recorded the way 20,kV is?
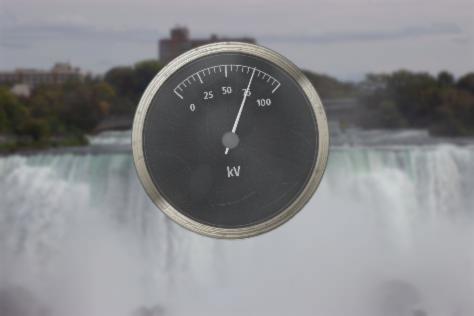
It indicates 75,kV
